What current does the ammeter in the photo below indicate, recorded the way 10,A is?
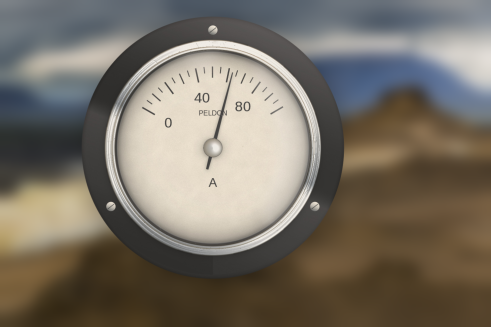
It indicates 62.5,A
